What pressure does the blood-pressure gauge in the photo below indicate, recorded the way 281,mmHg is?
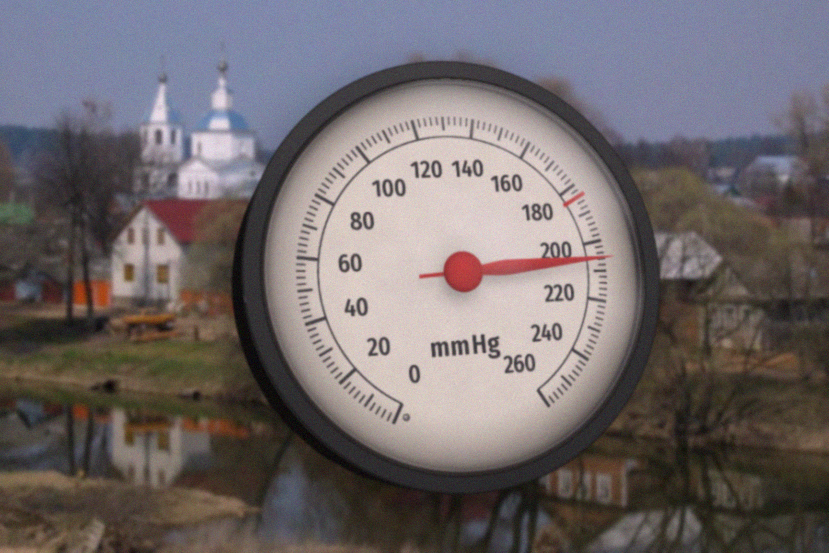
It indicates 206,mmHg
